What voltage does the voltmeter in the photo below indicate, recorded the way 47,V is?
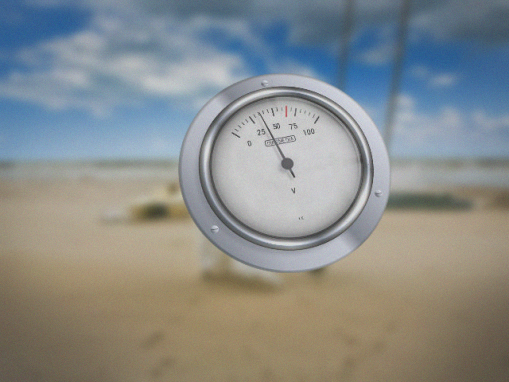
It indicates 35,V
